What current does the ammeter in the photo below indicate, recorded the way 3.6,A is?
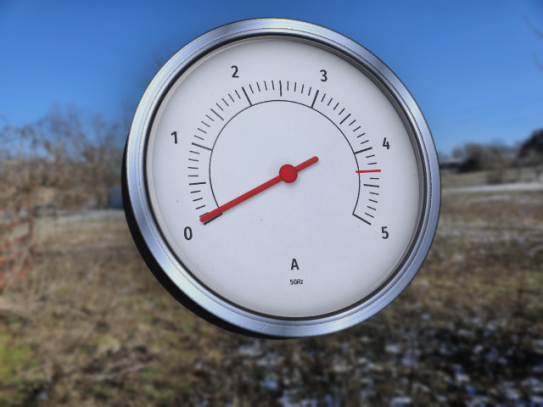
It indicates 0.05,A
